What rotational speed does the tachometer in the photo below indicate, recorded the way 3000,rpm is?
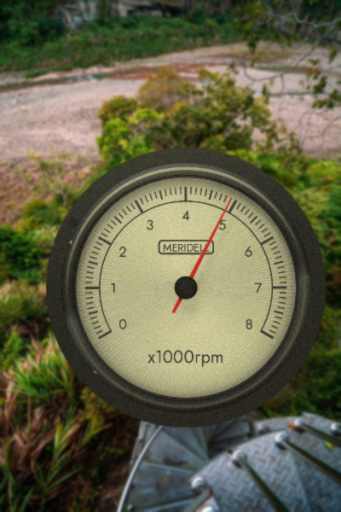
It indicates 4900,rpm
